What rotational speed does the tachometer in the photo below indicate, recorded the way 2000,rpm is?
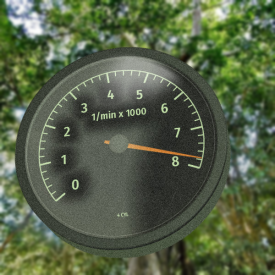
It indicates 7800,rpm
